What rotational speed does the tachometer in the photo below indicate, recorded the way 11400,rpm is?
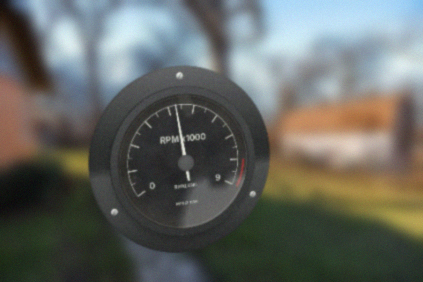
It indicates 4250,rpm
